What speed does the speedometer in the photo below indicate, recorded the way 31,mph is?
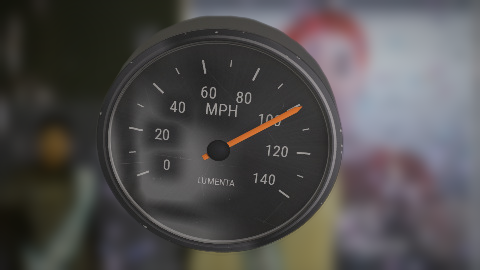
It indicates 100,mph
